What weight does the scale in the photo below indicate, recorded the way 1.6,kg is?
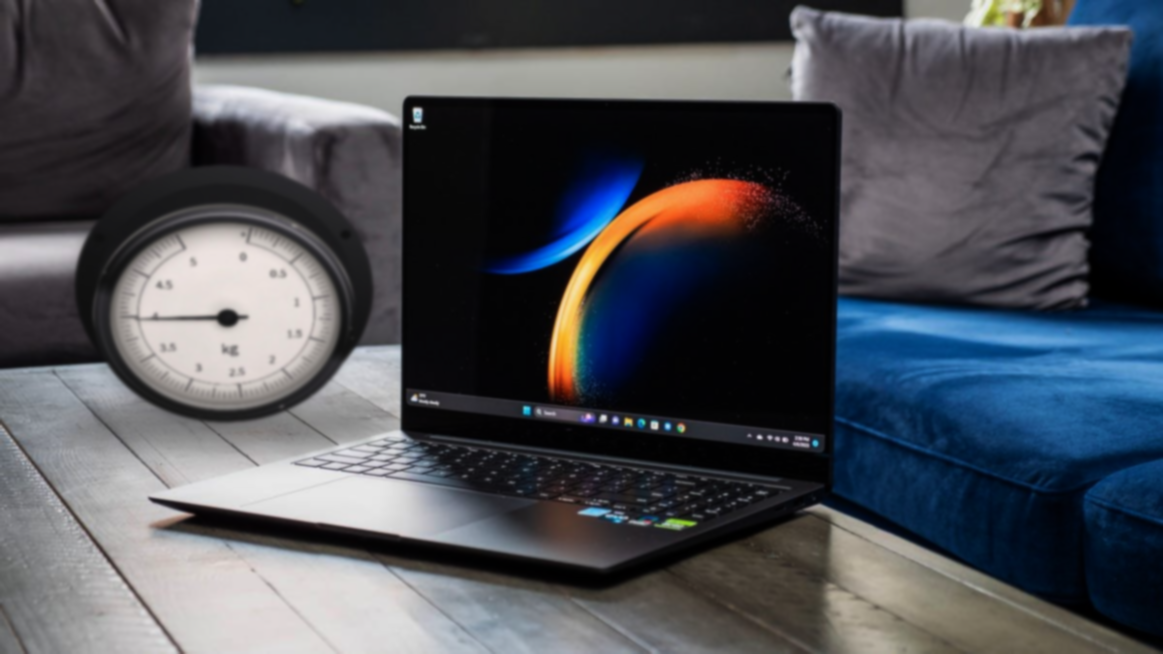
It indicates 4,kg
